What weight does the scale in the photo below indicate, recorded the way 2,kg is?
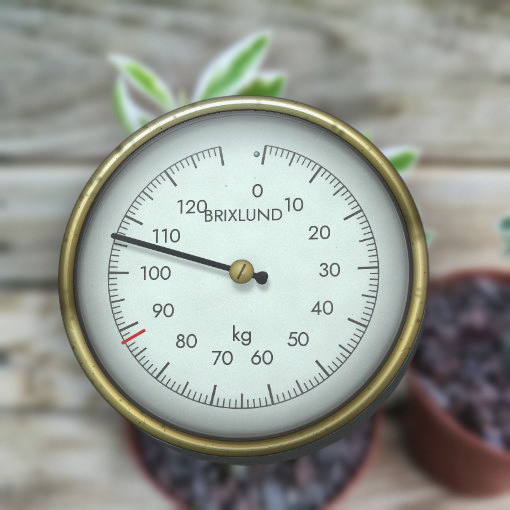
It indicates 106,kg
